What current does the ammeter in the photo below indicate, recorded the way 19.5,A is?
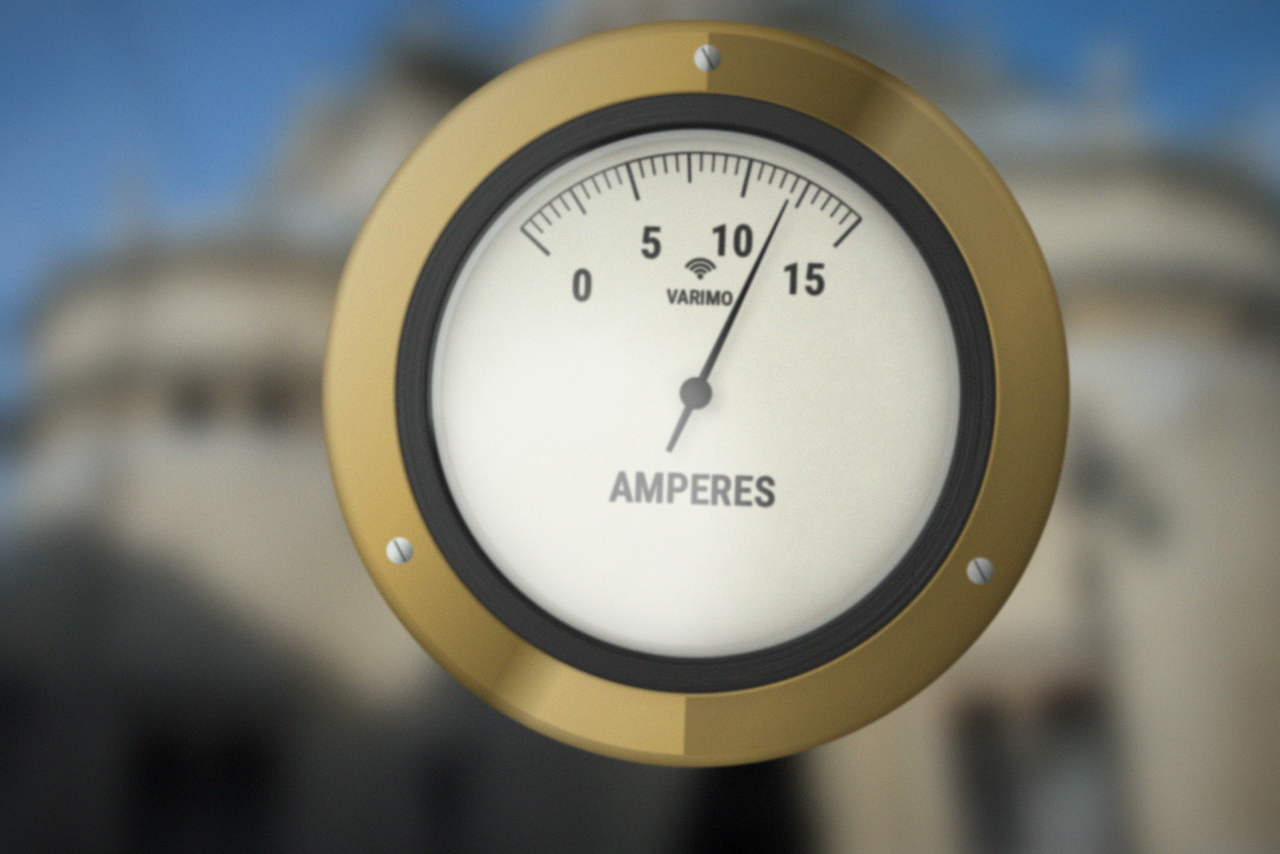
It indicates 12,A
